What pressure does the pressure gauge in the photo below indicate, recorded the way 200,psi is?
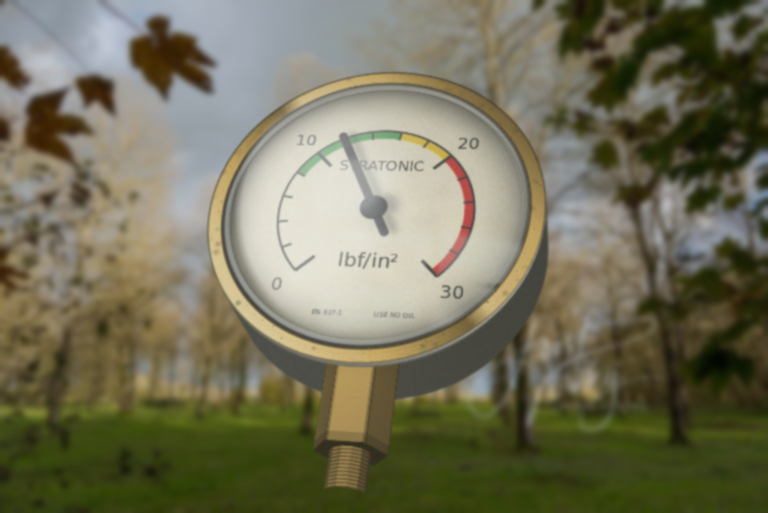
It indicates 12,psi
